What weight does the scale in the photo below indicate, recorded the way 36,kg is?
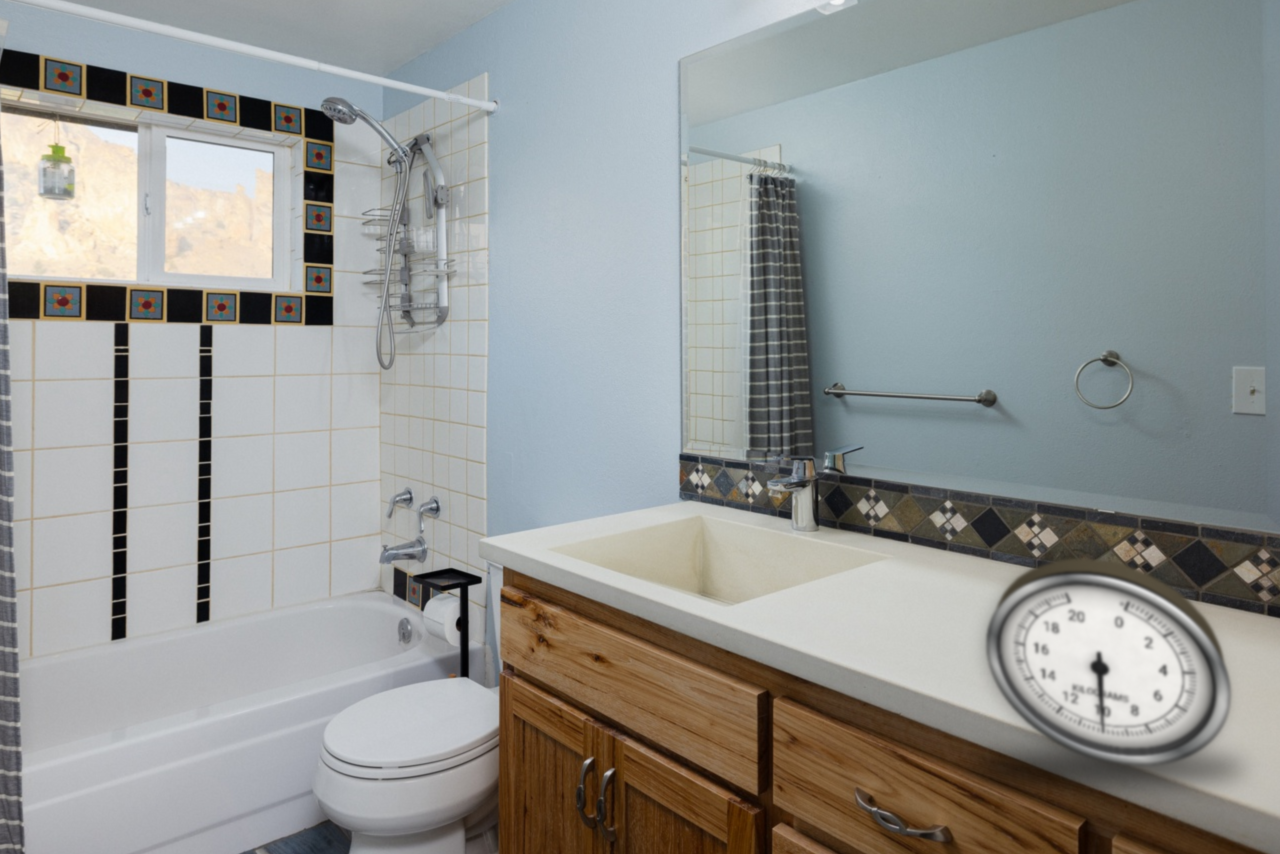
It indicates 10,kg
